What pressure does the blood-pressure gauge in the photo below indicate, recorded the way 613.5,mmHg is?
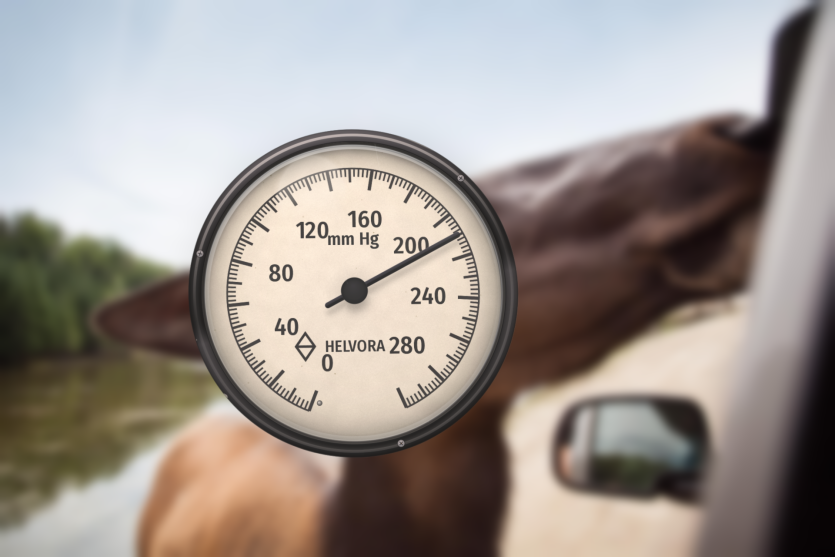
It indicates 210,mmHg
